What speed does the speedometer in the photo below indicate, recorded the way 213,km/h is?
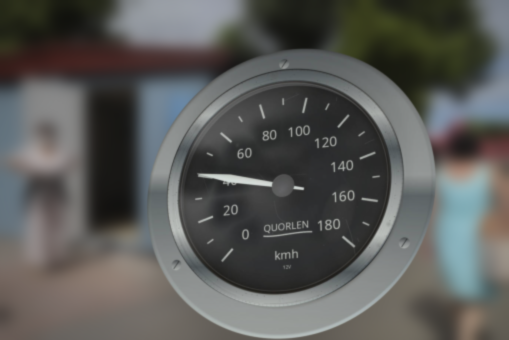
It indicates 40,km/h
